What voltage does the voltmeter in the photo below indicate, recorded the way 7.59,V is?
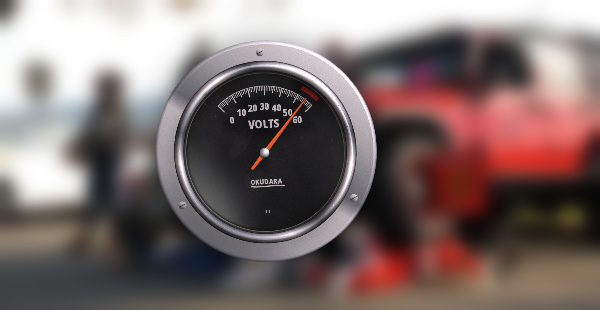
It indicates 55,V
